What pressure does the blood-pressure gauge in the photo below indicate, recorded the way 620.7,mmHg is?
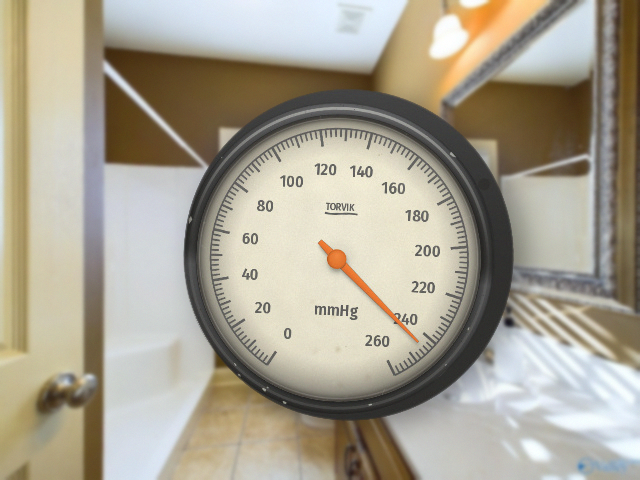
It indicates 244,mmHg
